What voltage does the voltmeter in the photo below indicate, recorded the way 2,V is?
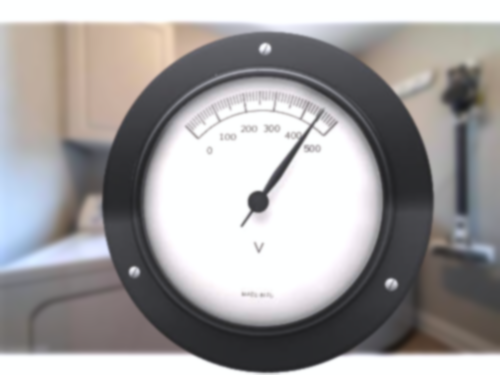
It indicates 450,V
